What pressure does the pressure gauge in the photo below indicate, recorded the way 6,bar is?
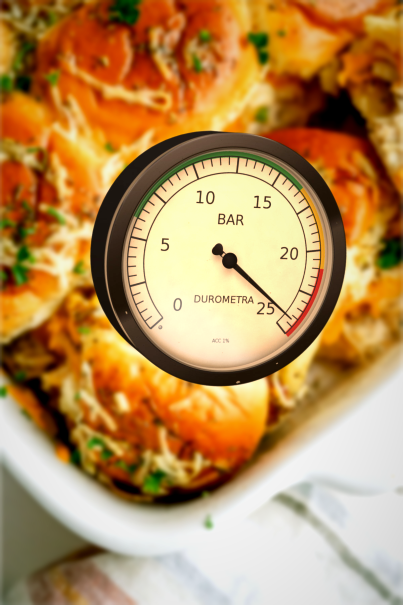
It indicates 24.25,bar
